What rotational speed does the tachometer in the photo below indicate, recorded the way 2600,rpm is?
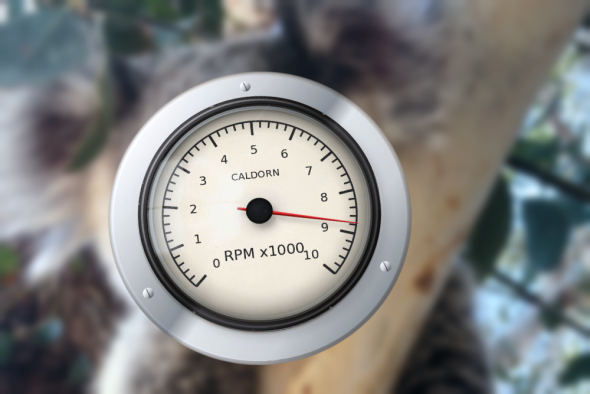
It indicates 8800,rpm
